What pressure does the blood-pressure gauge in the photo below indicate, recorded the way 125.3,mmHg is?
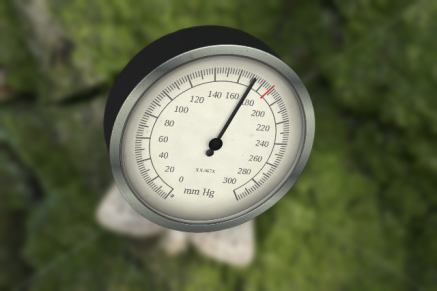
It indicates 170,mmHg
